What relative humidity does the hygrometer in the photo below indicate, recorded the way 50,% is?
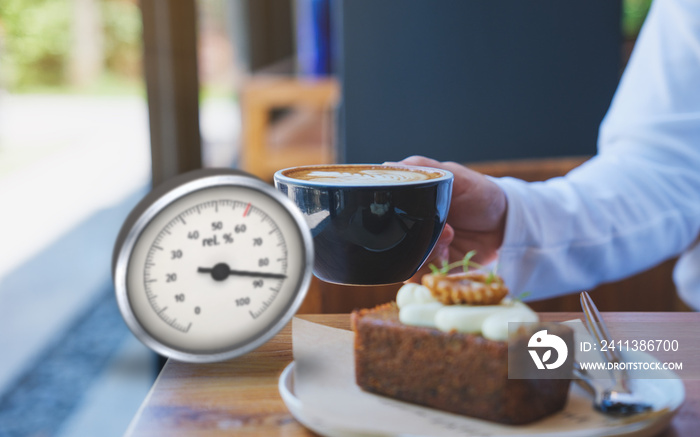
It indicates 85,%
